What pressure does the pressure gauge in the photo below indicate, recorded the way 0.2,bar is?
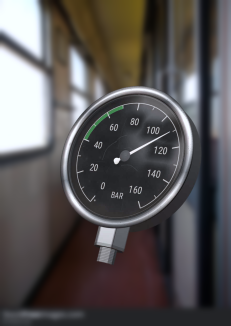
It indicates 110,bar
